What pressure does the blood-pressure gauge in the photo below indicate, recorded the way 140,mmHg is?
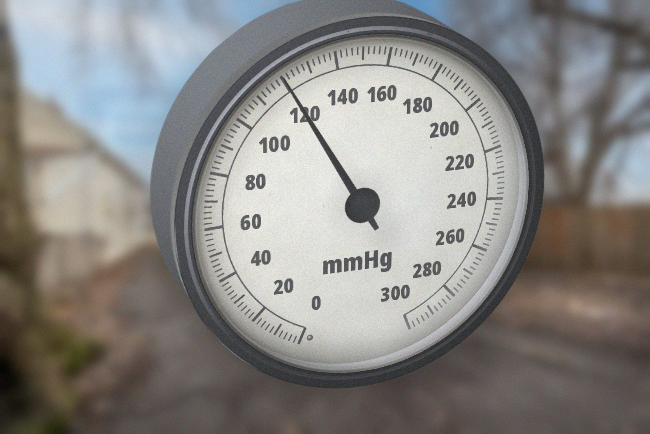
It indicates 120,mmHg
